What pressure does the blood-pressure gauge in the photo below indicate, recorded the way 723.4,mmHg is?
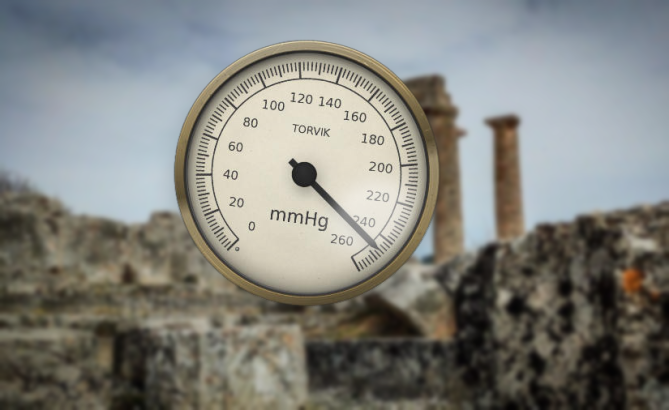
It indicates 246,mmHg
